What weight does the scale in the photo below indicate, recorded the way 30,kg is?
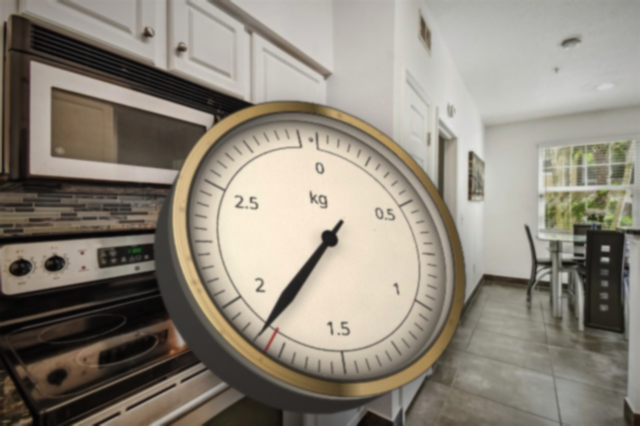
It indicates 1.85,kg
